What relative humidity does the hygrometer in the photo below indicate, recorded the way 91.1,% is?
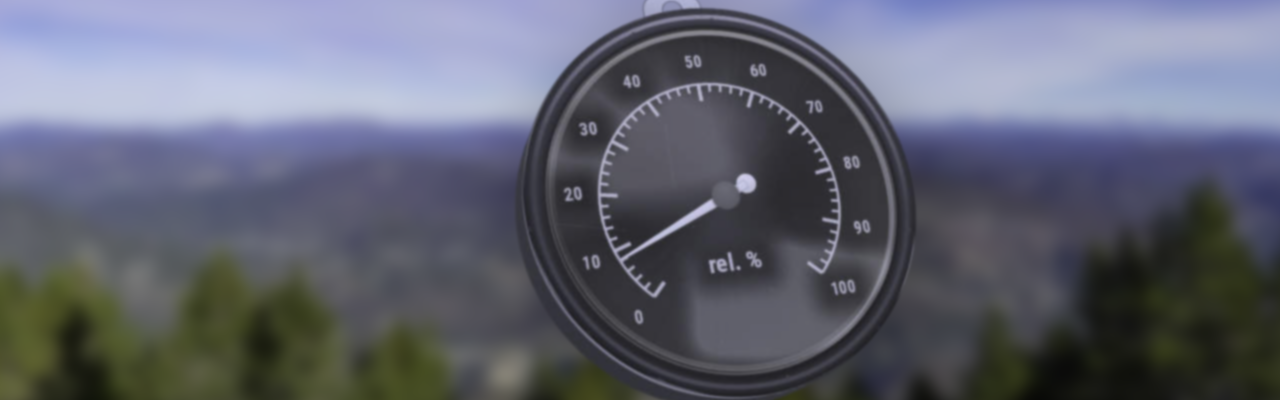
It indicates 8,%
